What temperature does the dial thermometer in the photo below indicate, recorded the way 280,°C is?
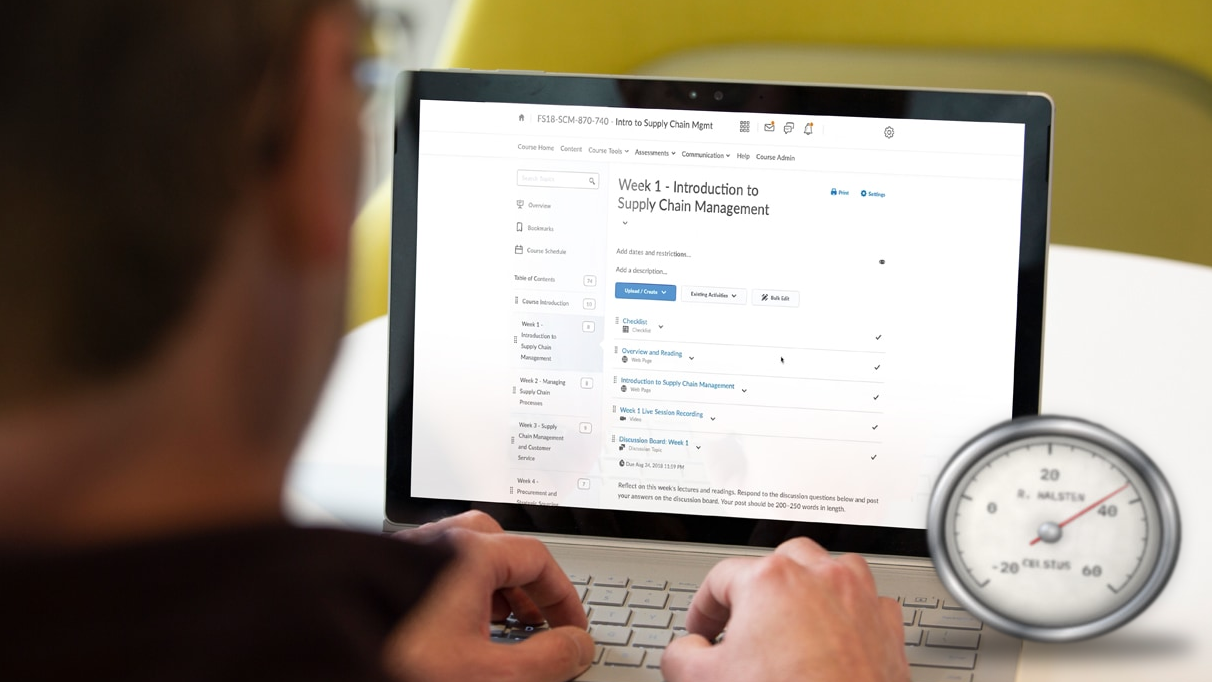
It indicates 36,°C
